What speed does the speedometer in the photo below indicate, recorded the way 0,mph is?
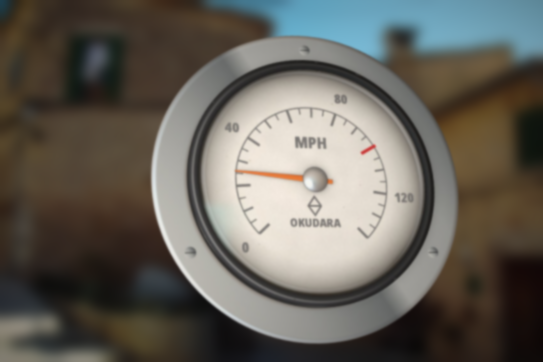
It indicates 25,mph
